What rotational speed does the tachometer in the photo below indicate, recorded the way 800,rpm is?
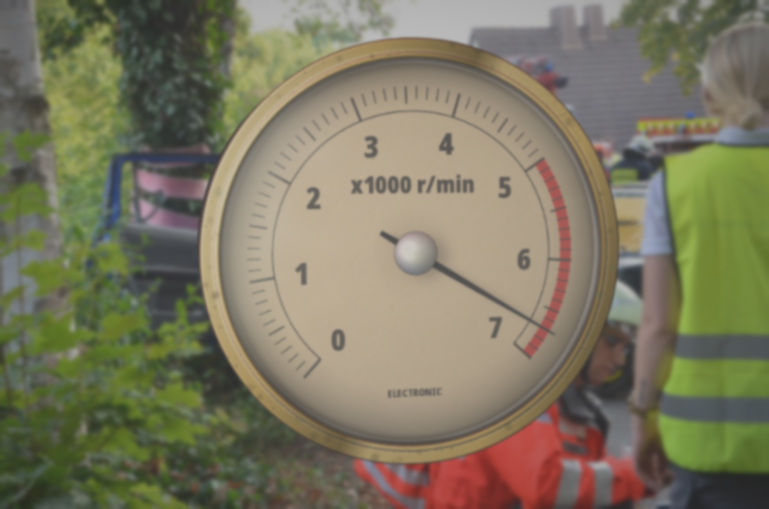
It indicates 6700,rpm
